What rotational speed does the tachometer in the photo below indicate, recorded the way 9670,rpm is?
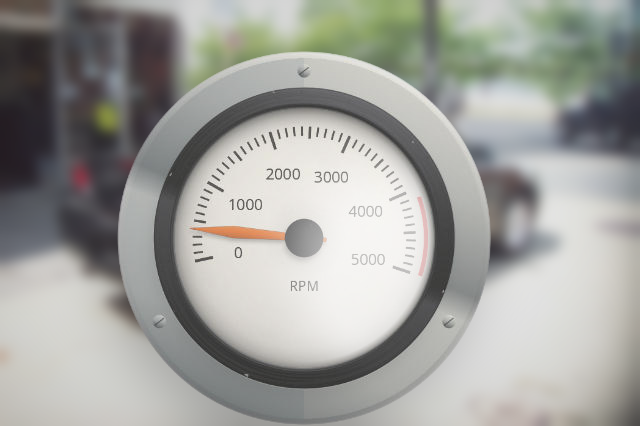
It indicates 400,rpm
